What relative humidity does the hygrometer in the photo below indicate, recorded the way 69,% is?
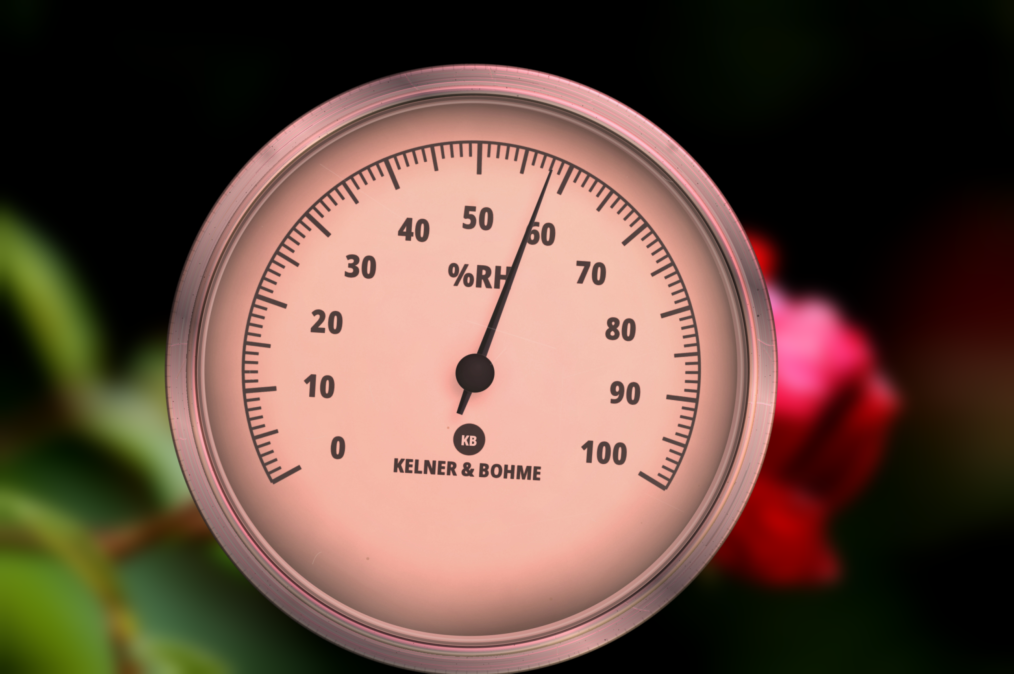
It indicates 58,%
